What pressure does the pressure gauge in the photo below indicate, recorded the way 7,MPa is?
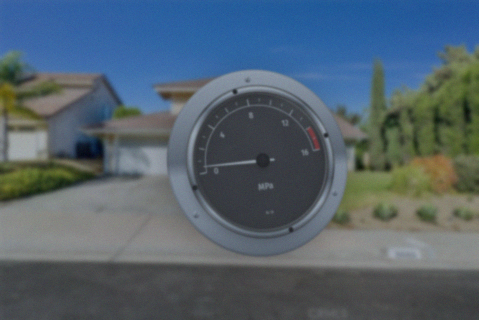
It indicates 0.5,MPa
